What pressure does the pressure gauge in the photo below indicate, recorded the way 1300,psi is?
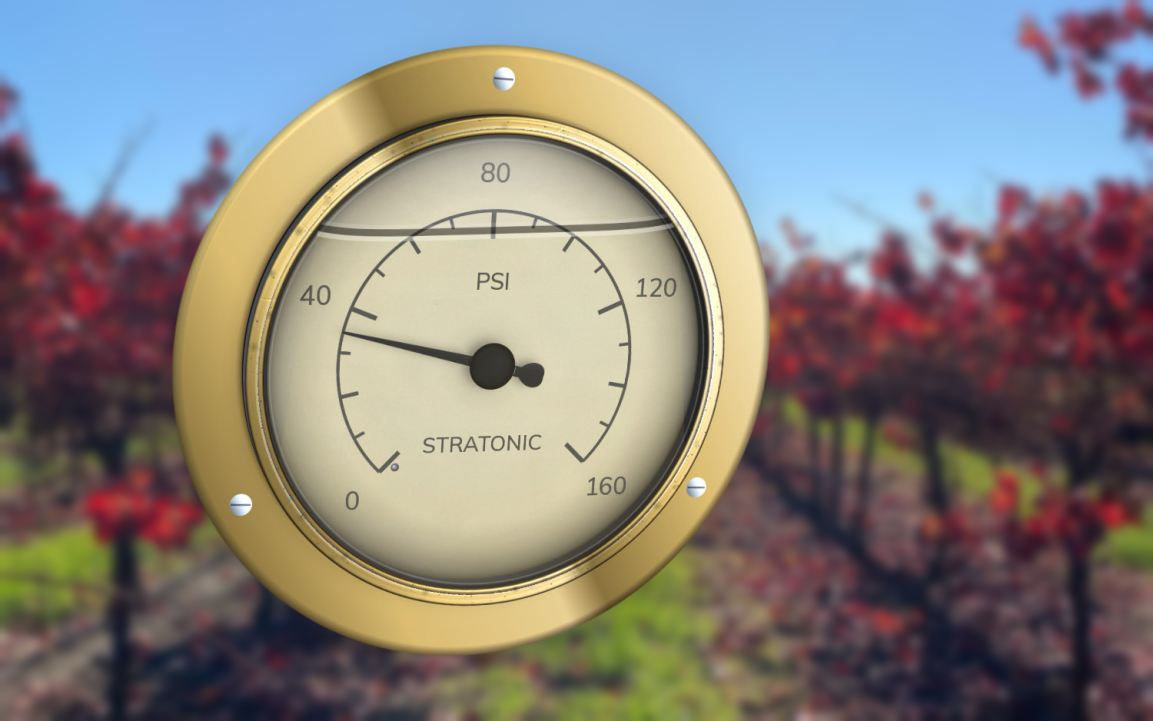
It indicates 35,psi
